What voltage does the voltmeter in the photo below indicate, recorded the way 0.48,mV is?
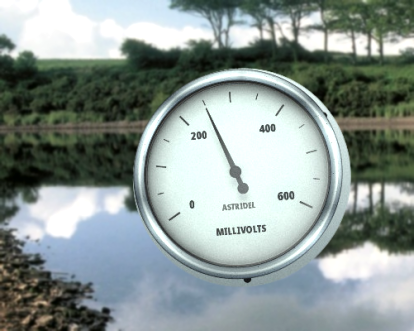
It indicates 250,mV
